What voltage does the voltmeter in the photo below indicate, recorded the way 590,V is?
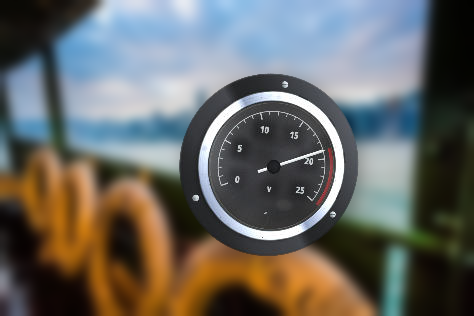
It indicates 19,V
